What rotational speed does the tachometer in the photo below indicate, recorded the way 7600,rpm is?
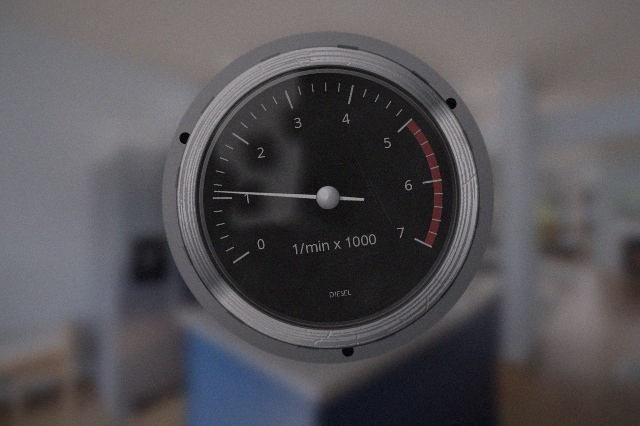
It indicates 1100,rpm
